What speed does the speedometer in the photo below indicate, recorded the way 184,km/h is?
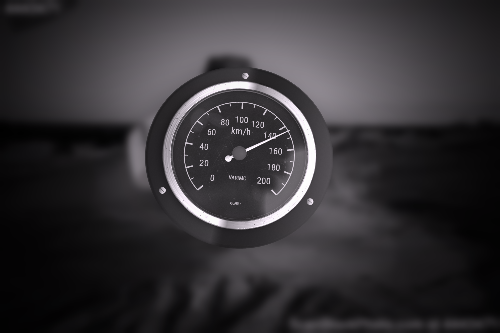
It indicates 145,km/h
